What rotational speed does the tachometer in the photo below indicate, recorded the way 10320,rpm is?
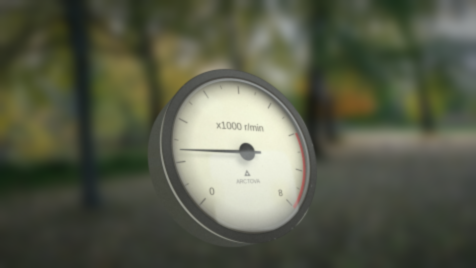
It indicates 1250,rpm
